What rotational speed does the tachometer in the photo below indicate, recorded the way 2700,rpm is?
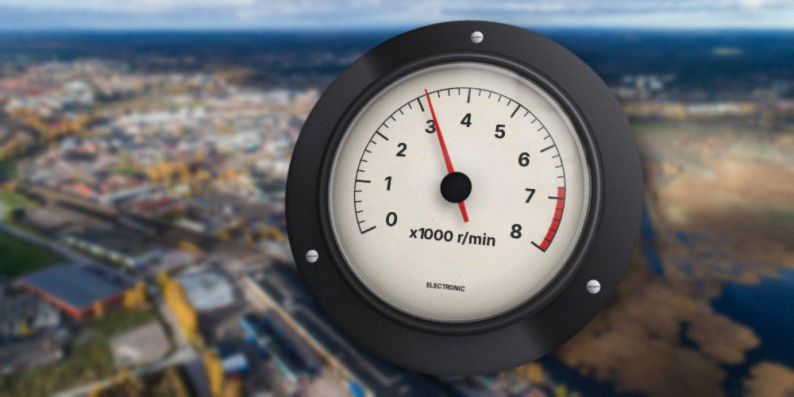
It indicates 3200,rpm
